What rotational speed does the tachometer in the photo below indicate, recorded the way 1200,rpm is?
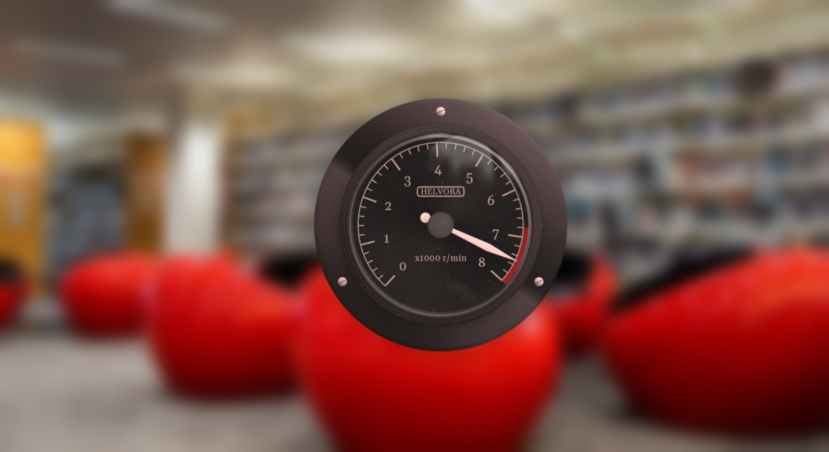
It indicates 7500,rpm
